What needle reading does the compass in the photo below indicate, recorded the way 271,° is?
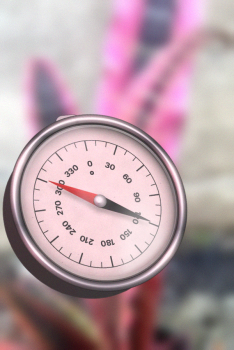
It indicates 300,°
